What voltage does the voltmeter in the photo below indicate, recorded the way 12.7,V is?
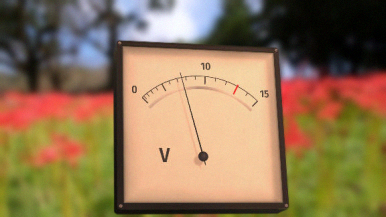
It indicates 7.5,V
